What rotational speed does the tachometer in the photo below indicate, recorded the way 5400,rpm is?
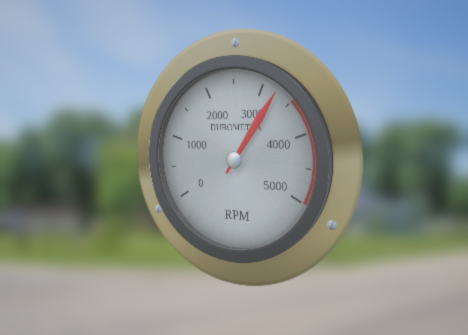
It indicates 3250,rpm
